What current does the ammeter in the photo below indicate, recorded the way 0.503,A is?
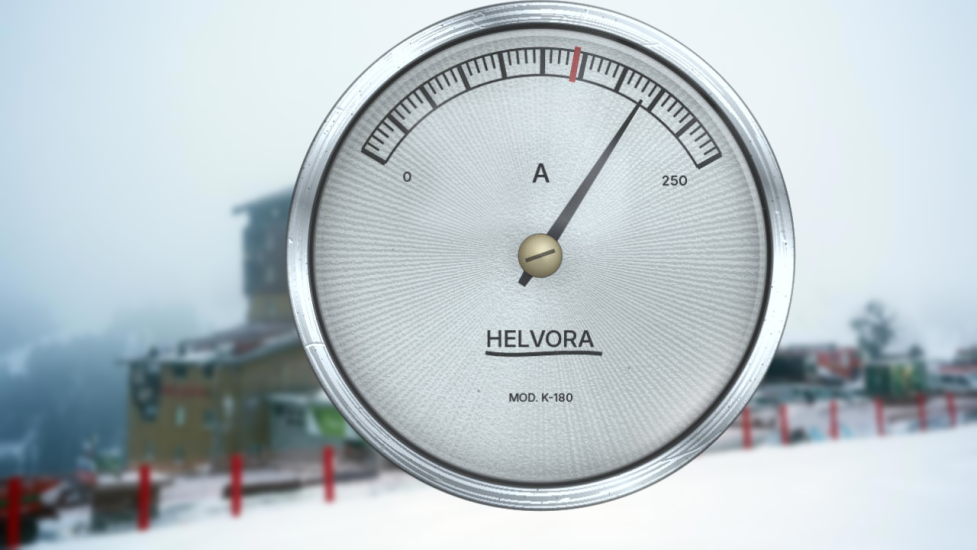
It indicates 192.5,A
